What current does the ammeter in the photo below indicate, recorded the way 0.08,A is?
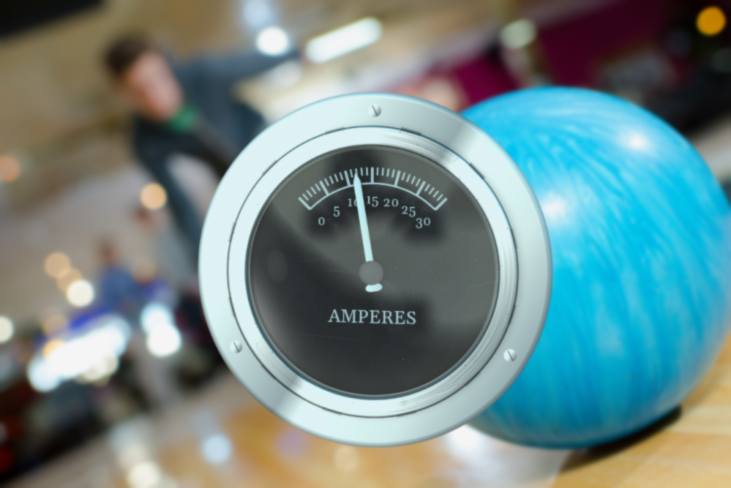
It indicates 12,A
